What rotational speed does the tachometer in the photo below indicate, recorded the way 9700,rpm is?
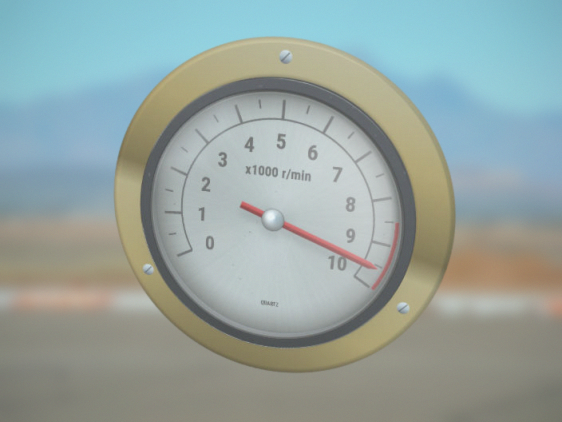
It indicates 9500,rpm
